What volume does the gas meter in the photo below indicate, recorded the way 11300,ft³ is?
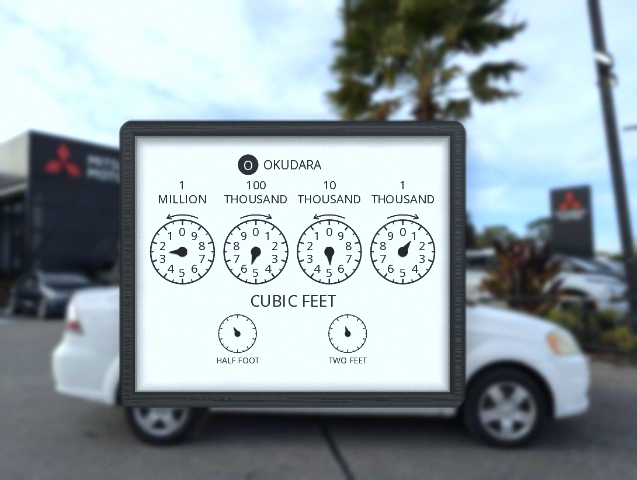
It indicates 255100,ft³
